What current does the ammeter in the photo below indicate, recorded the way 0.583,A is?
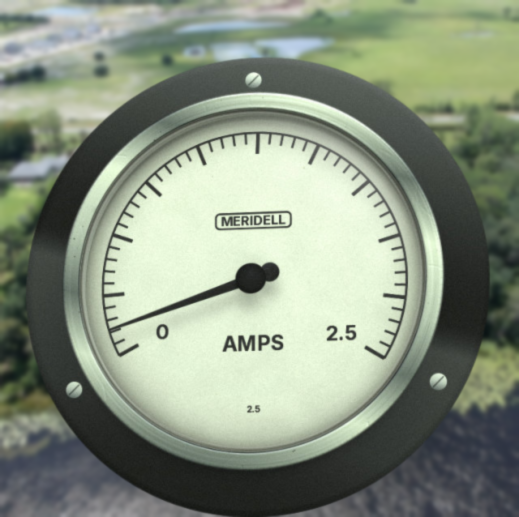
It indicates 0.1,A
